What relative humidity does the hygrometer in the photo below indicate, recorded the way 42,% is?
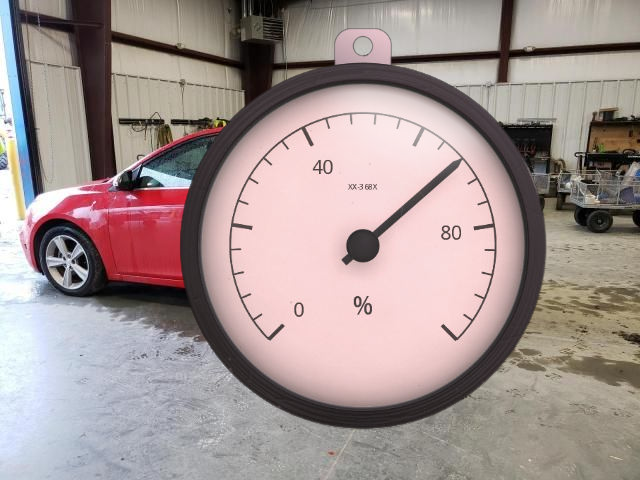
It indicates 68,%
